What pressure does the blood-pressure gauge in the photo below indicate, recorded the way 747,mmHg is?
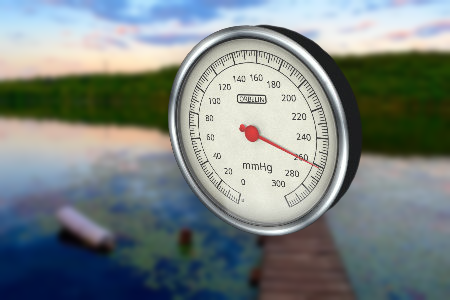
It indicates 260,mmHg
